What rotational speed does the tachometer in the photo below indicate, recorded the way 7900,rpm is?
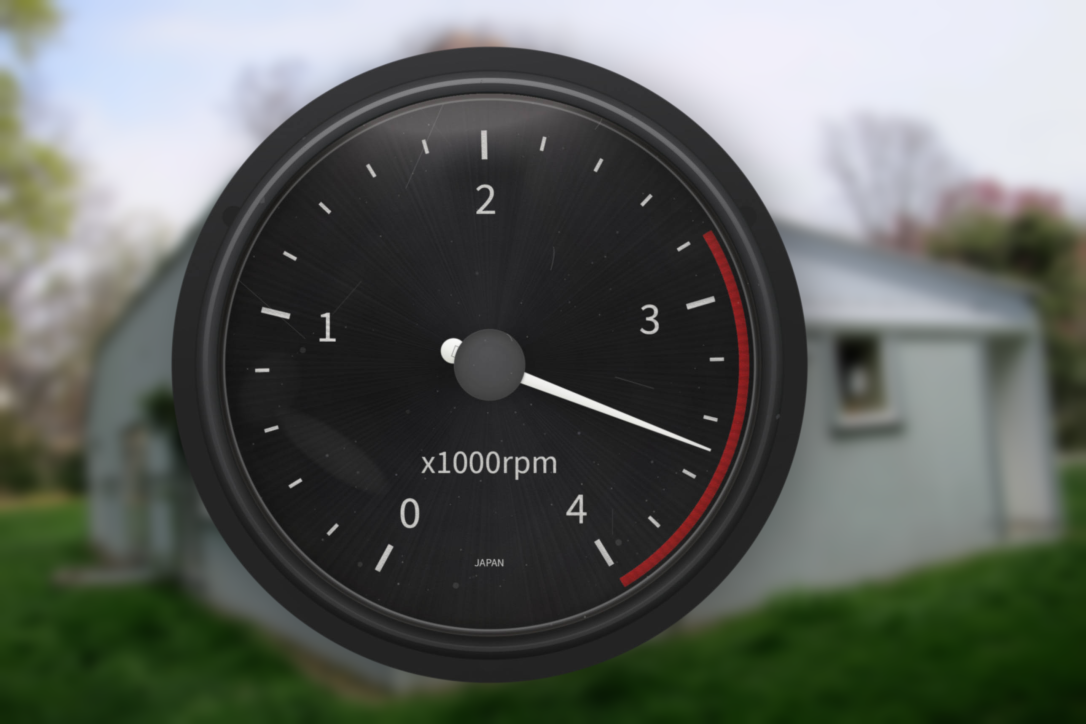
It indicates 3500,rpm
